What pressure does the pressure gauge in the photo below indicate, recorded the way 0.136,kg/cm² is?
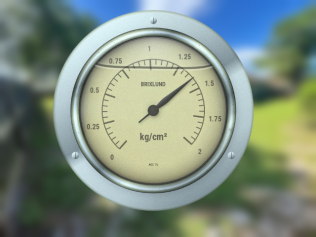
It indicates 1.4,kg/cm²
